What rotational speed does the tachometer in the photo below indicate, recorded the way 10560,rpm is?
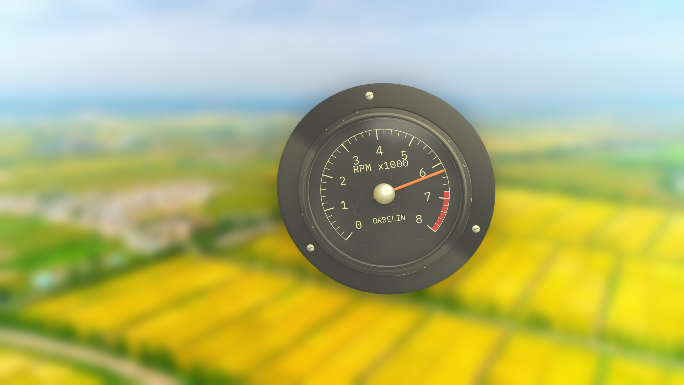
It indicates 6200,rpm
